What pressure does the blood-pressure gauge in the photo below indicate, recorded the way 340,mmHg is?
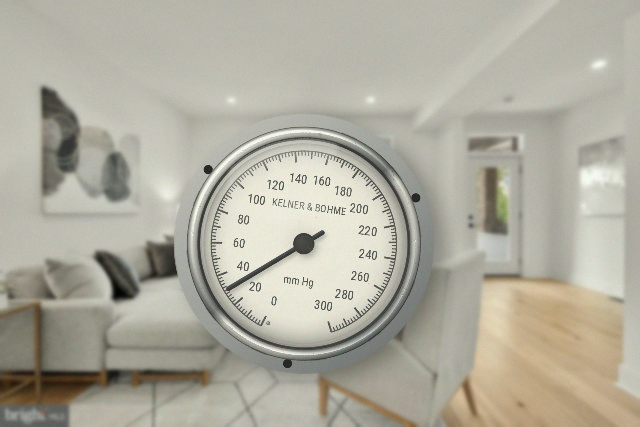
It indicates 30,mmHg
